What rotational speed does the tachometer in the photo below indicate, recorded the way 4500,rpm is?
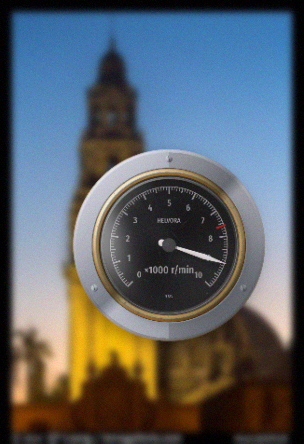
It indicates 9000,rpm
